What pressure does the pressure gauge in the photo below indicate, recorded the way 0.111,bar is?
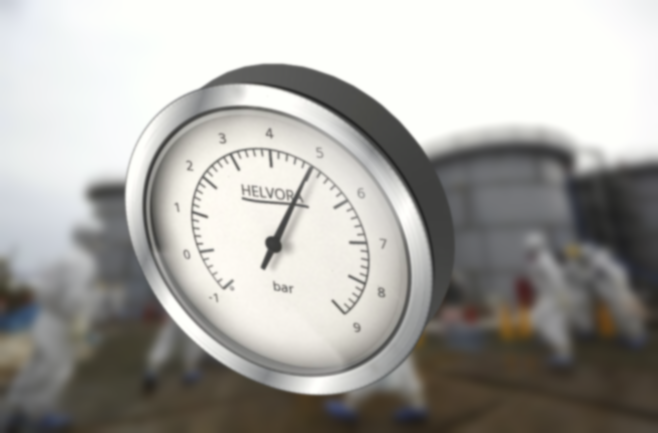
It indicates 5,bar
